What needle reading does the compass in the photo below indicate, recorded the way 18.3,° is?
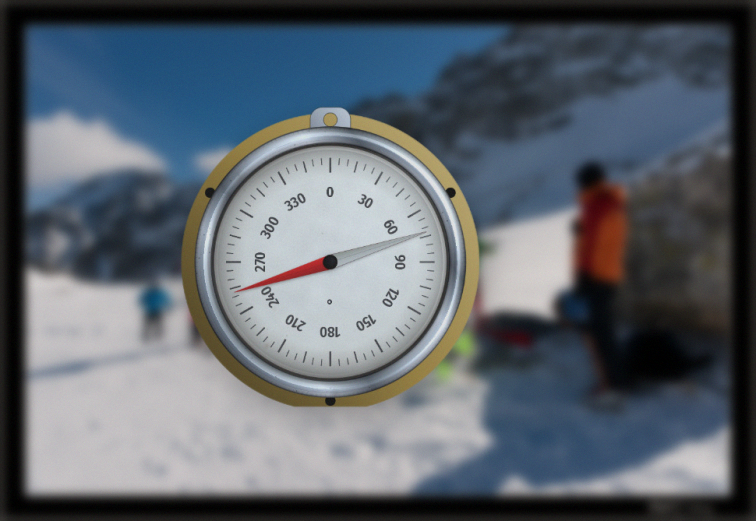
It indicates 252.5,°
